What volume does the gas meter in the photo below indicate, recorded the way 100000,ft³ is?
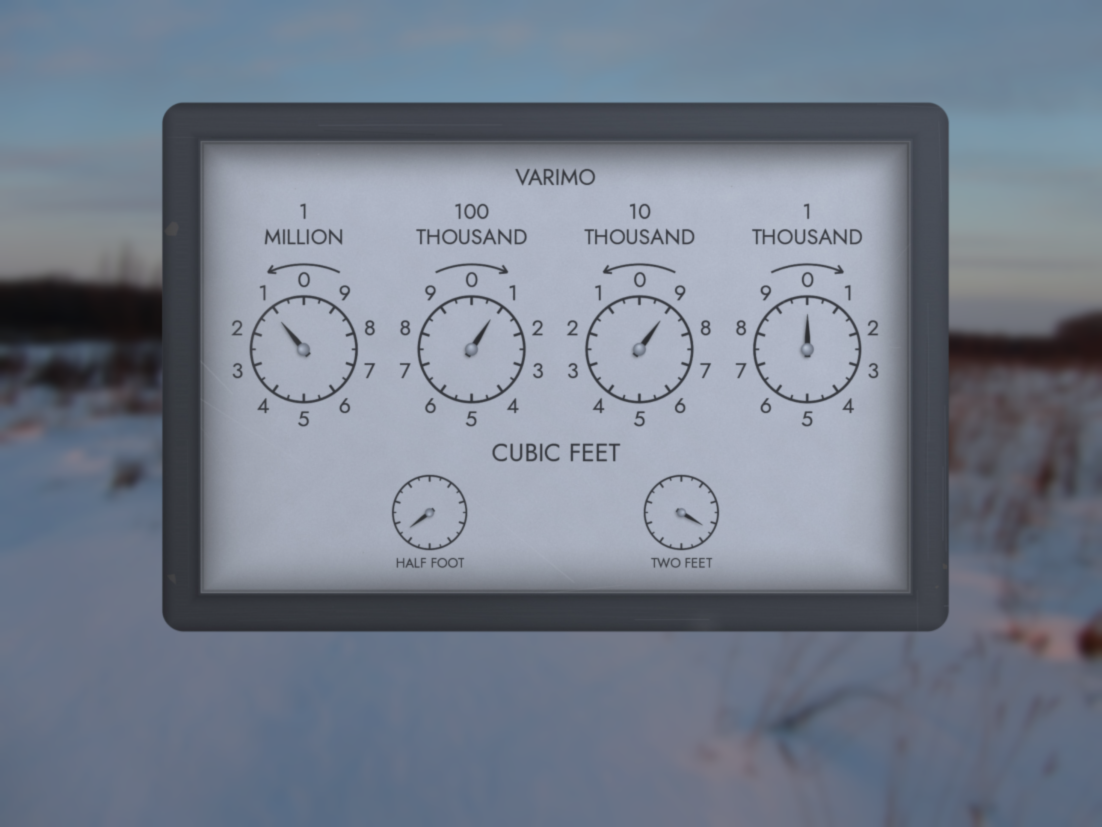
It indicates 109000,ft³
